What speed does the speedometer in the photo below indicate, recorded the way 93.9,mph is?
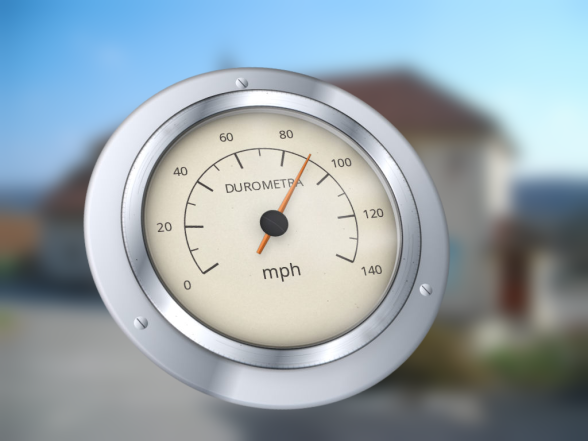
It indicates 90,mph
